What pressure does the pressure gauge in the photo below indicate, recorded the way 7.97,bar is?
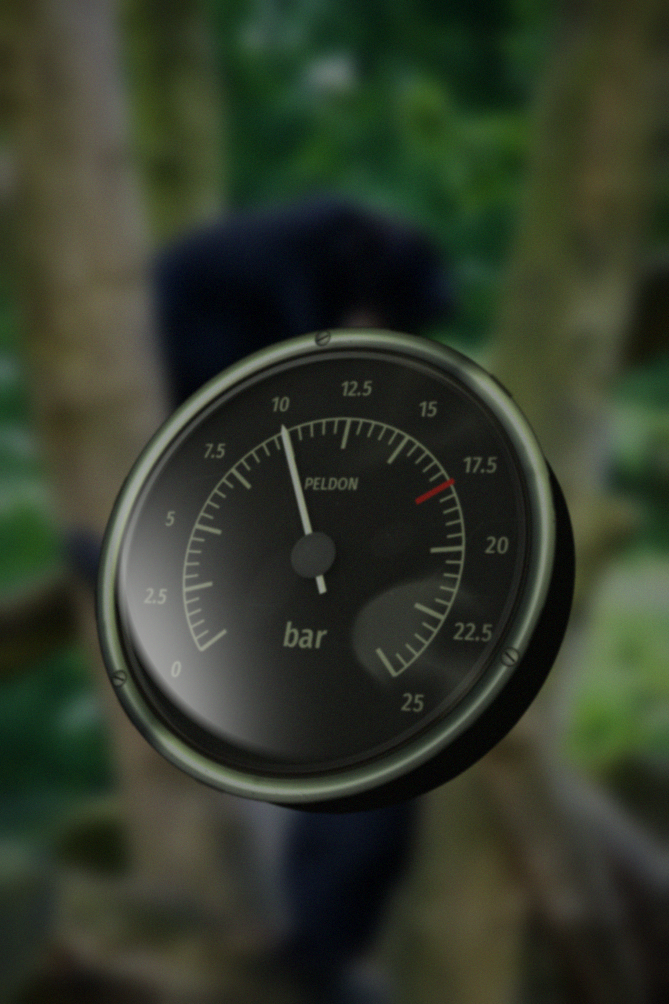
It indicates 10,bar
